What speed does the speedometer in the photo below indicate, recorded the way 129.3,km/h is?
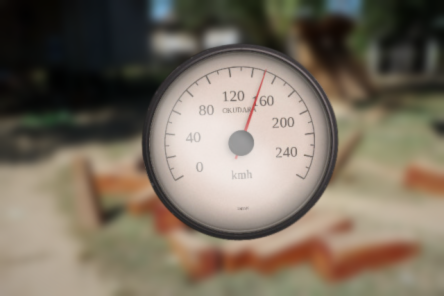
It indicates 150,km/h
